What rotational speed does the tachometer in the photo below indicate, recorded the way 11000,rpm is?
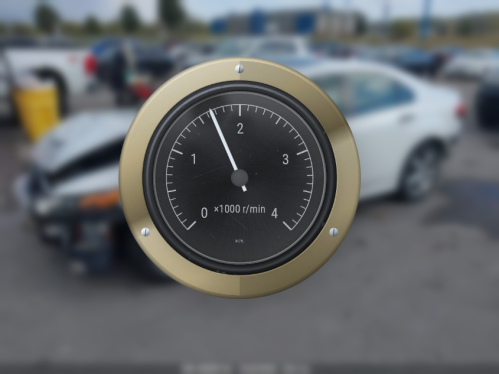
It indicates 1650,rpm
